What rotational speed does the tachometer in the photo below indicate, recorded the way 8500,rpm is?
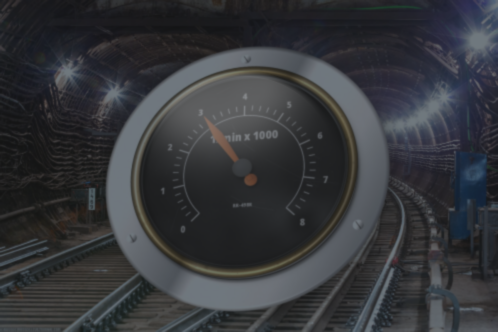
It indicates 3000,rpm
